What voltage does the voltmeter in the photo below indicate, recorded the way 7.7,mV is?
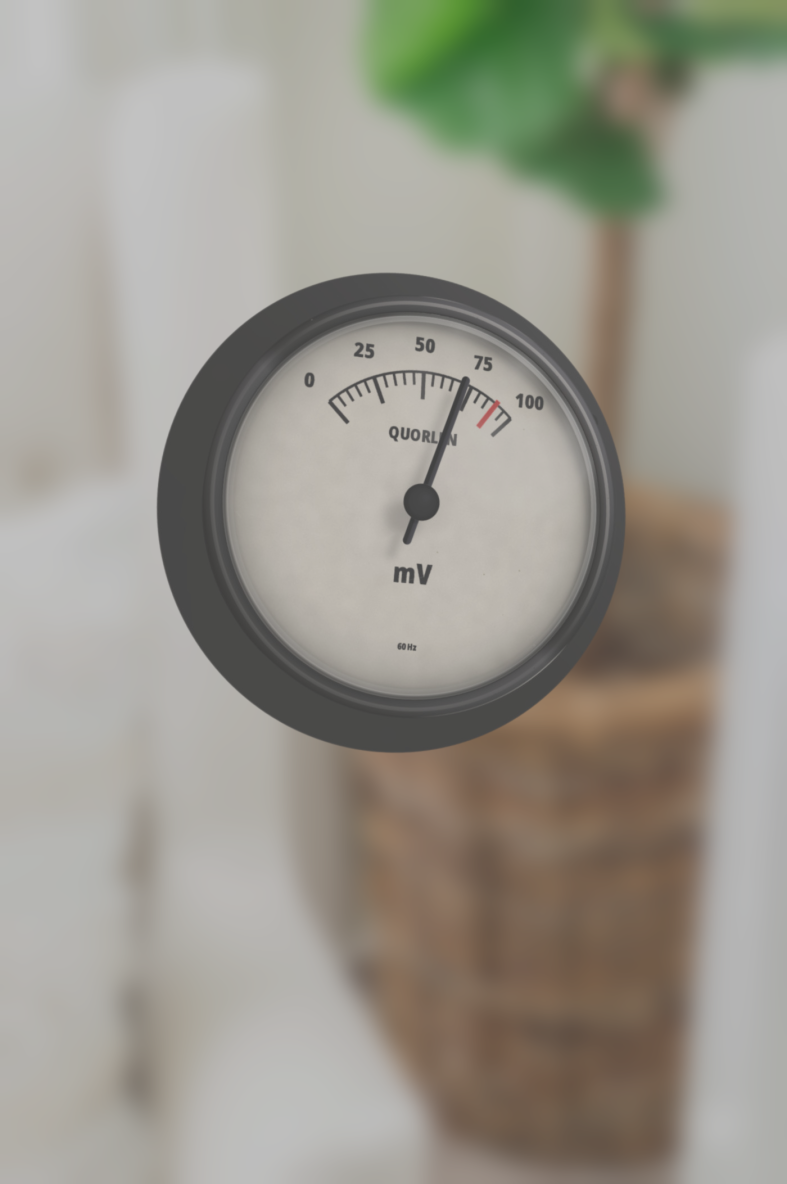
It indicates 70,mV
